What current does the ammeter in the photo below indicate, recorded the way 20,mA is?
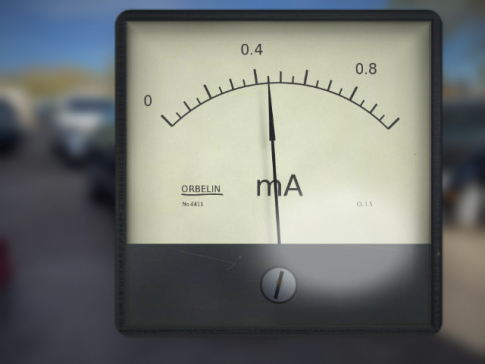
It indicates 0.45,mA
